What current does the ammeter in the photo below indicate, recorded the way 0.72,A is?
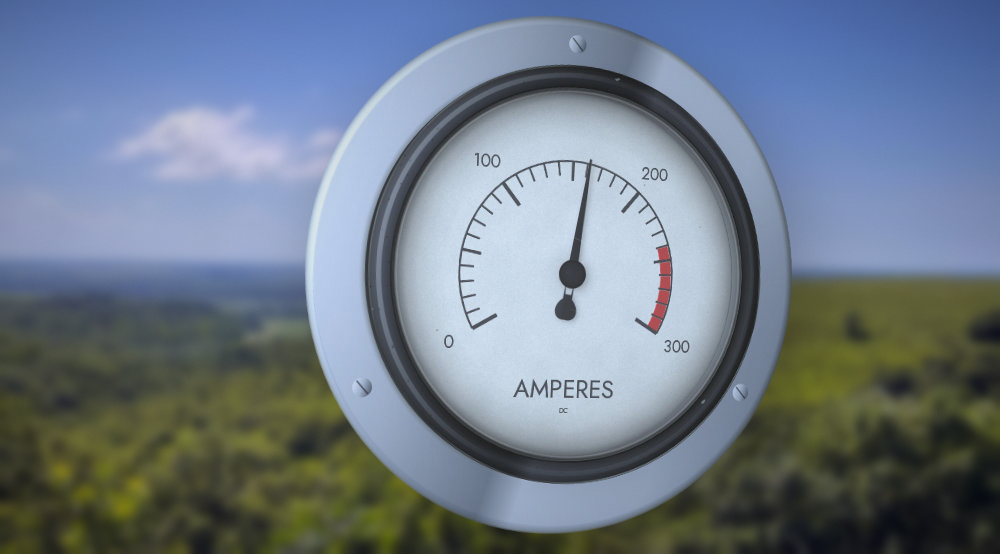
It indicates 160,A
